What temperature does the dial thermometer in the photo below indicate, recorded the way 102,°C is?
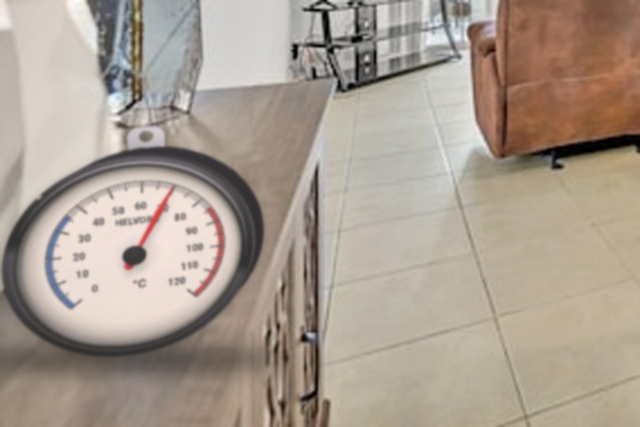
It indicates 70,°C
